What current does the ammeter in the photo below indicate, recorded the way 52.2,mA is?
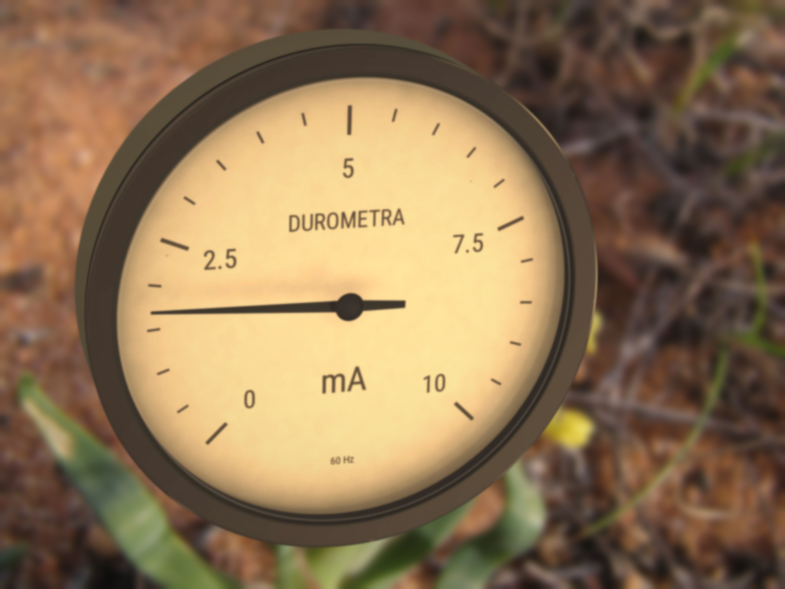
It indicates 1.75,mA
